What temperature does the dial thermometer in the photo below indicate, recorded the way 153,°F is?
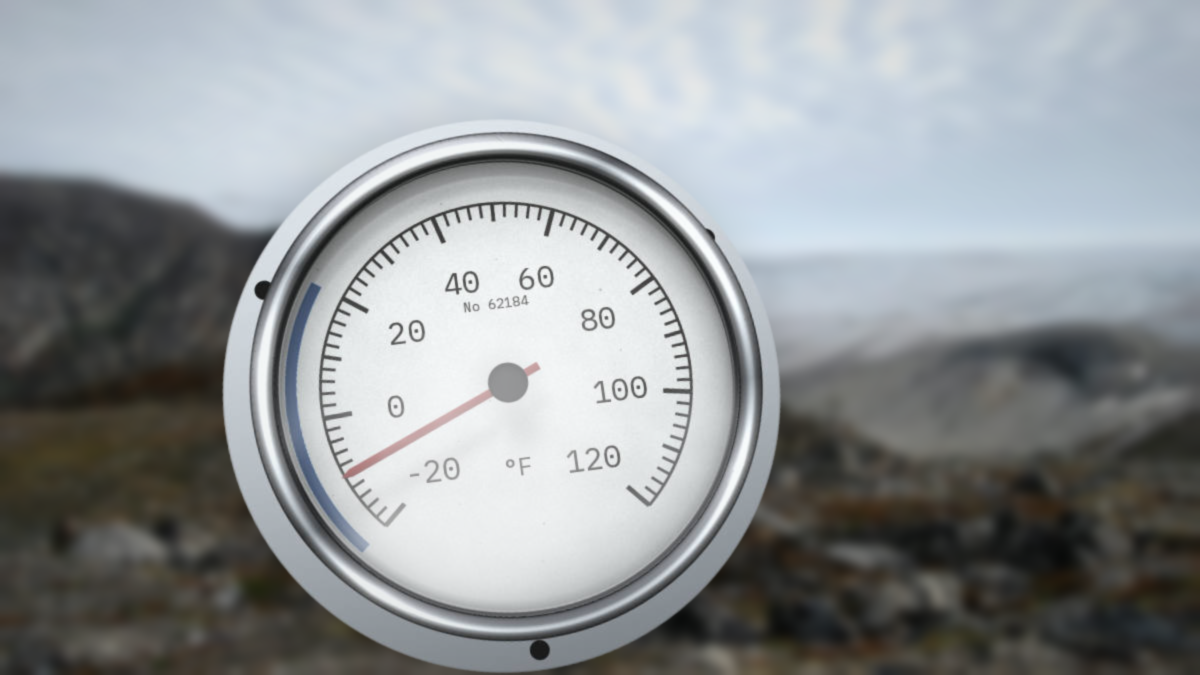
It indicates -10,°F
